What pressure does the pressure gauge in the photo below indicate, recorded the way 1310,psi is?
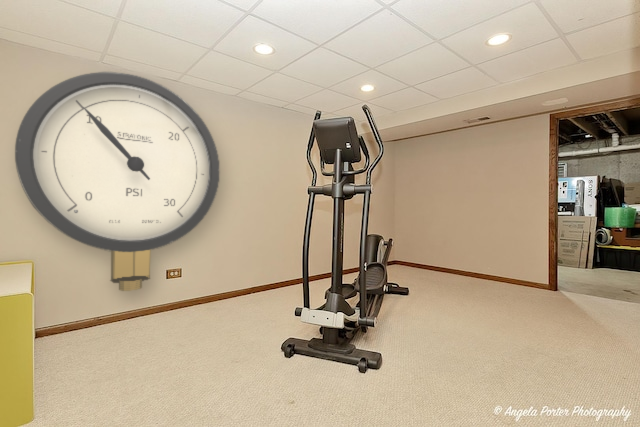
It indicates 10,psi
